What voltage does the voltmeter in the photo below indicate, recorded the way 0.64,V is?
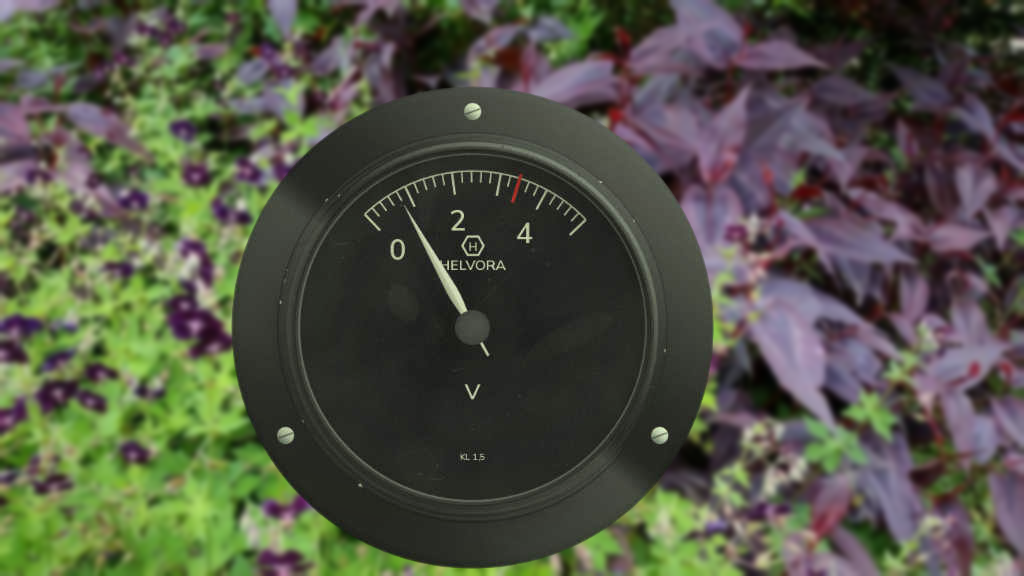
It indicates 0.8,V
